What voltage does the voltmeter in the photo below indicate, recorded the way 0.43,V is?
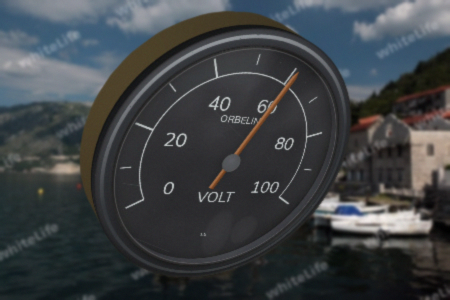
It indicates 60,V
